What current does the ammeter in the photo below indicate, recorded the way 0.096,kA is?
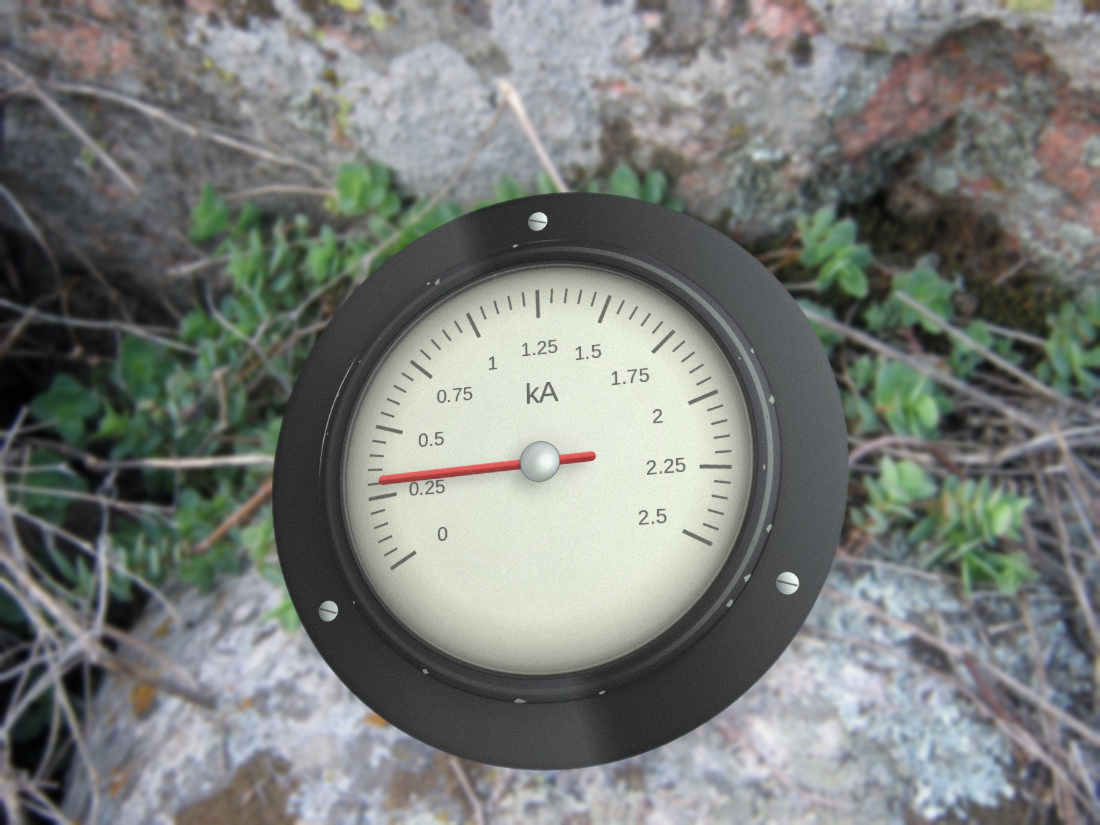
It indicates 0.3,kA
